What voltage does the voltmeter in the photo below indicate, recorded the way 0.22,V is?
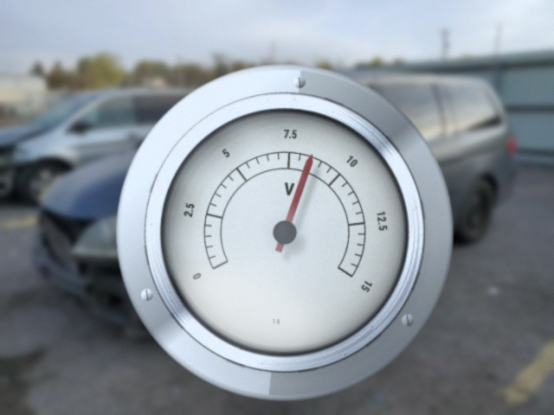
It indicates 8.5,V
